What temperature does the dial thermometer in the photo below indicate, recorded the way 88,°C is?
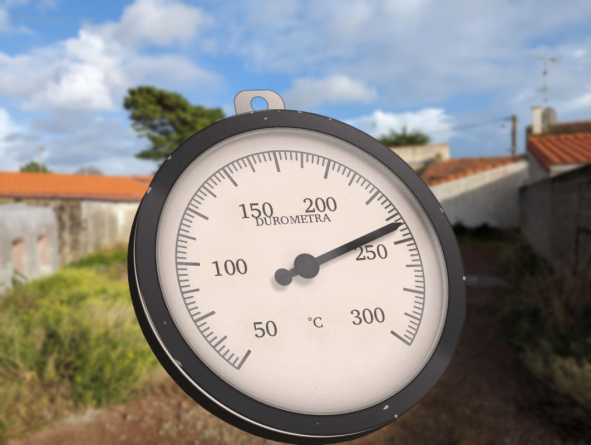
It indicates 242.5,°C
